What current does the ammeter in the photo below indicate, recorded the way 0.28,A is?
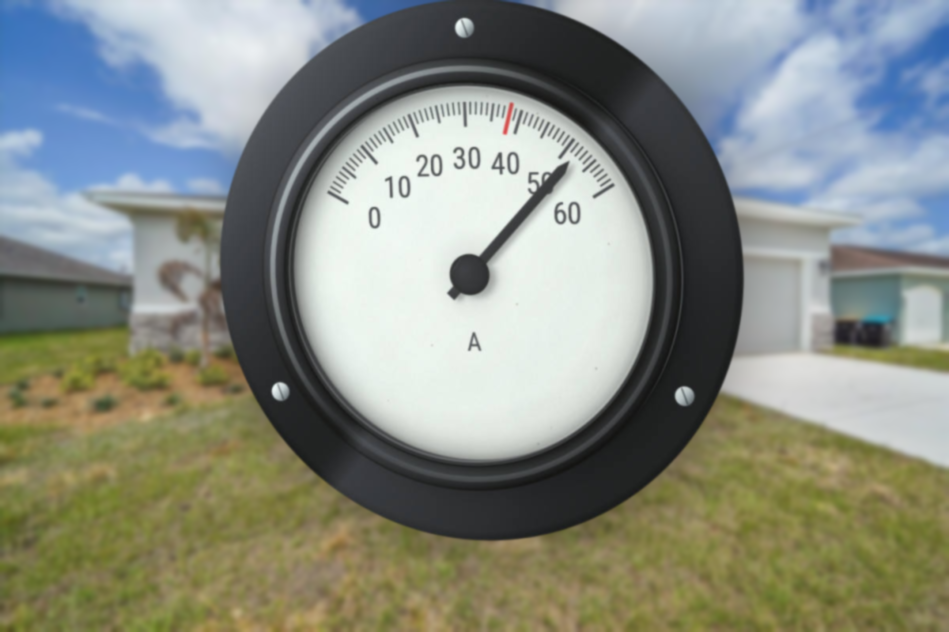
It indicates 52,A
